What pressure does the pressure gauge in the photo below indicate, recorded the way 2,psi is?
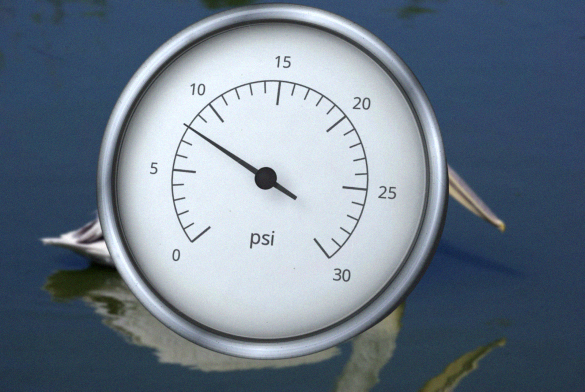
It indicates 8,psi
